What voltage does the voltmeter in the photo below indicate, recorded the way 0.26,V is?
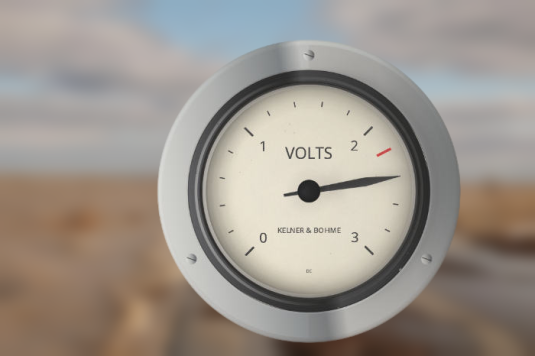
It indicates 2.4,V
